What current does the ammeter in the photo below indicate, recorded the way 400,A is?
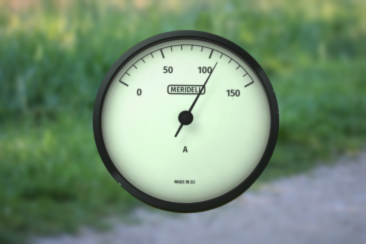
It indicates 110,A
